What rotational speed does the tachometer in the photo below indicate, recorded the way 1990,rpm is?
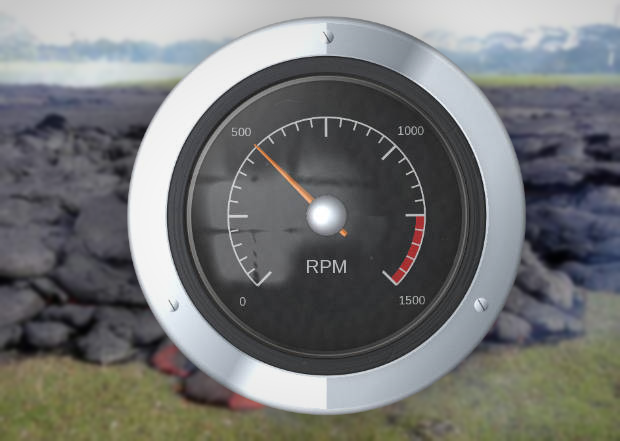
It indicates 500,rpm
